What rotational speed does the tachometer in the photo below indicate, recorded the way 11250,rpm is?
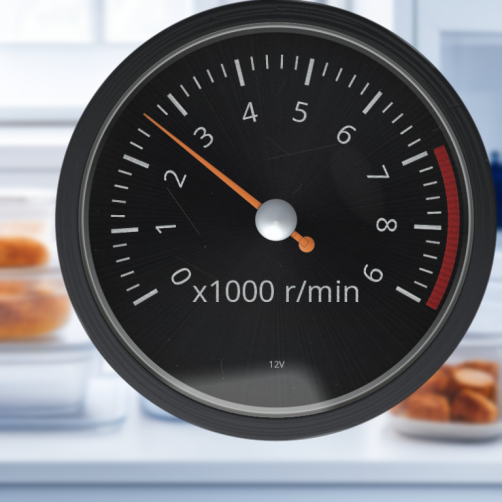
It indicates 2600,rpm
